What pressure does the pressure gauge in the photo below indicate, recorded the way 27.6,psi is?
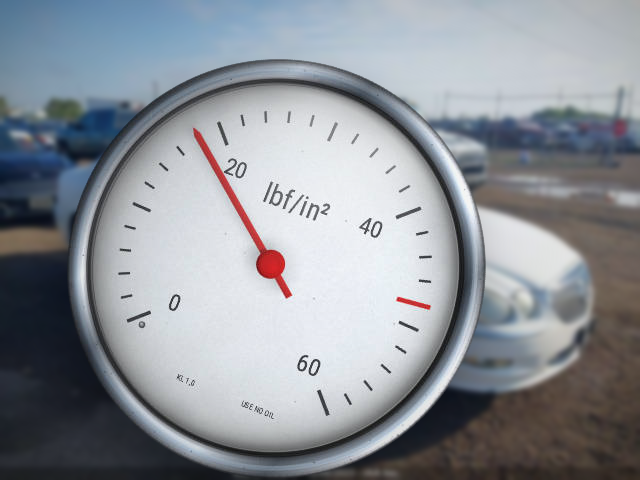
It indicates 18,psi
